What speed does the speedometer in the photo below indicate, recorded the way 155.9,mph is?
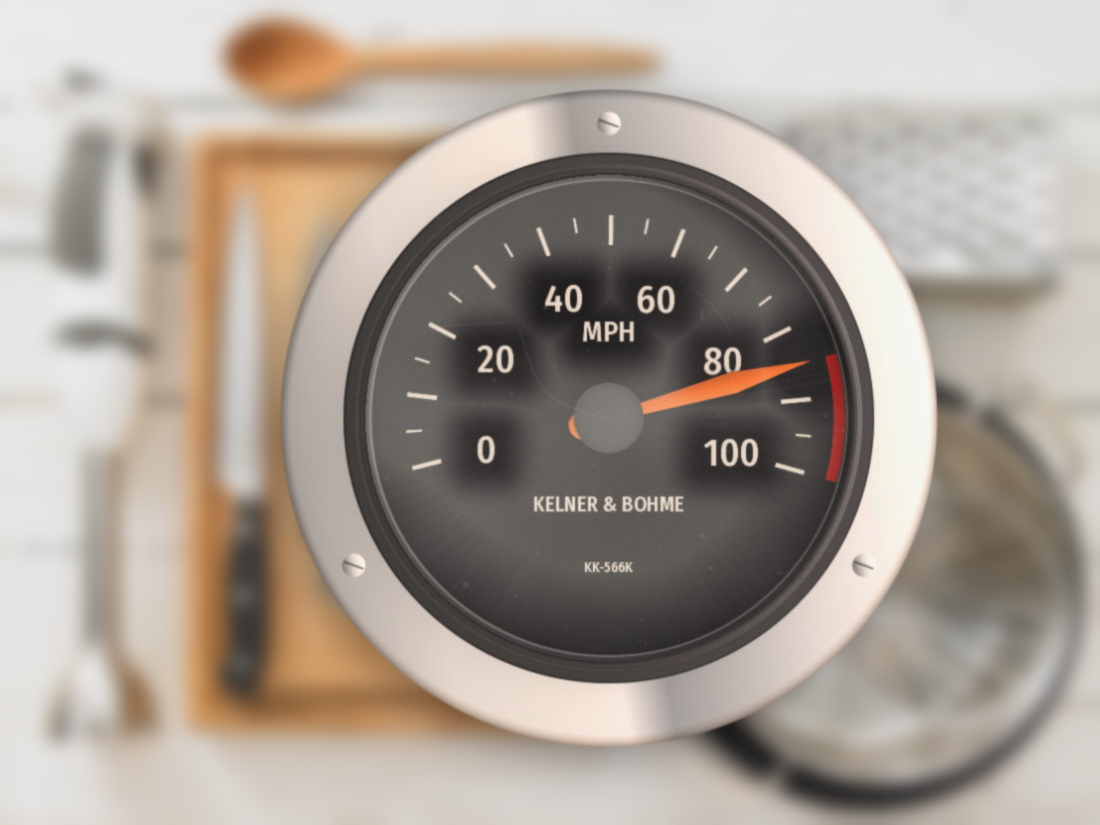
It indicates 85,mph
